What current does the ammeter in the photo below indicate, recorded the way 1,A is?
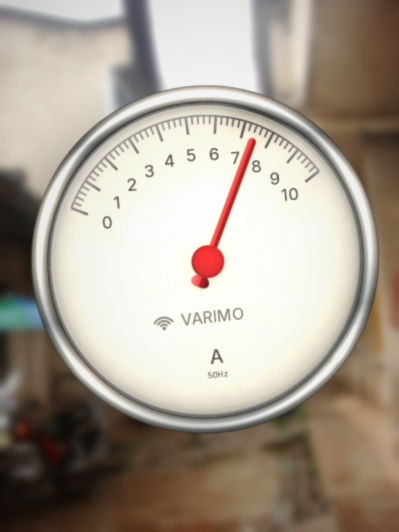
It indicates 7.4,A
